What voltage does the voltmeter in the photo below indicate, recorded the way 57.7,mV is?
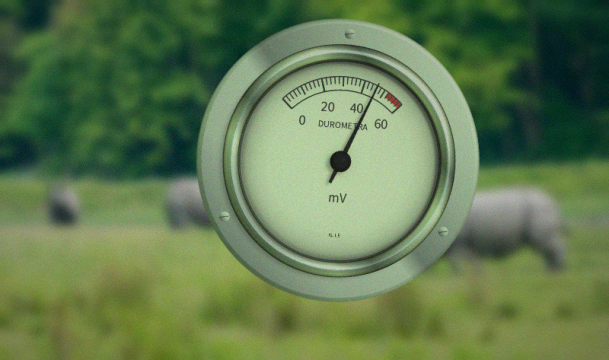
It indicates 46,mV
